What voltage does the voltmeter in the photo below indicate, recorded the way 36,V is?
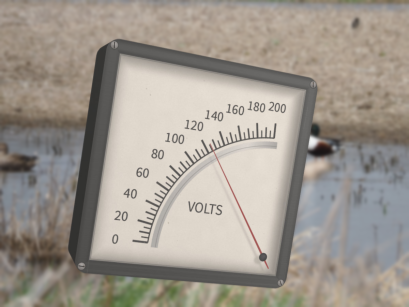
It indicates 125,V
